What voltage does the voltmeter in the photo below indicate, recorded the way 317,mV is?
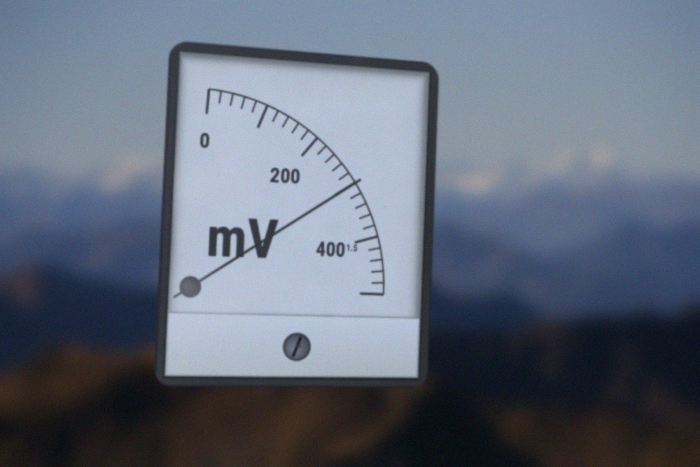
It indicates 300,mV
